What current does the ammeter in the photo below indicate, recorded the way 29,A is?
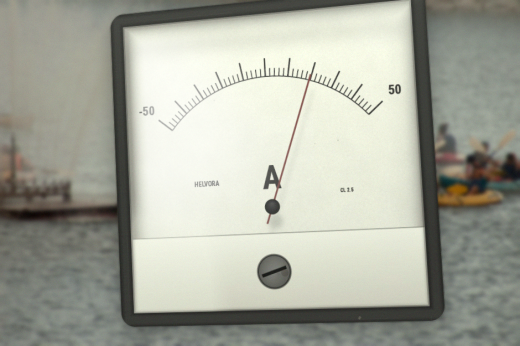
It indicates 20,A
